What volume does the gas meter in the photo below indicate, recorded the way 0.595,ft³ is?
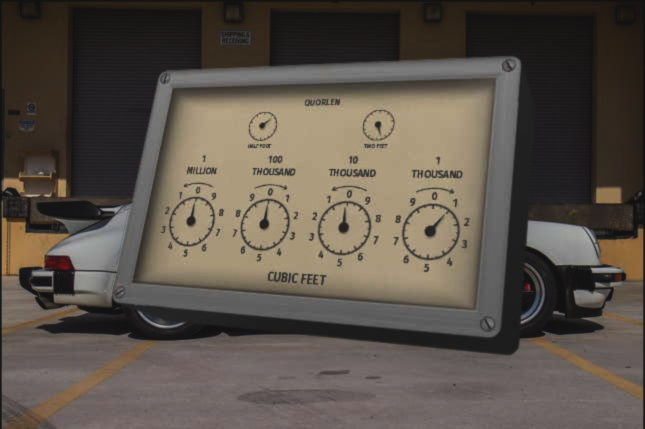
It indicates 100,ft³
